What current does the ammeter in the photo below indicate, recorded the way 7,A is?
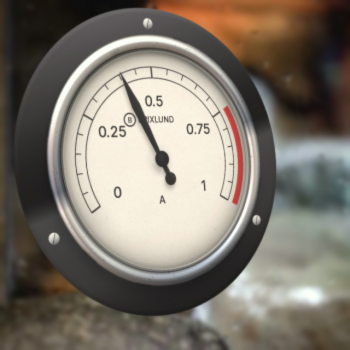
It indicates 0.4,A
